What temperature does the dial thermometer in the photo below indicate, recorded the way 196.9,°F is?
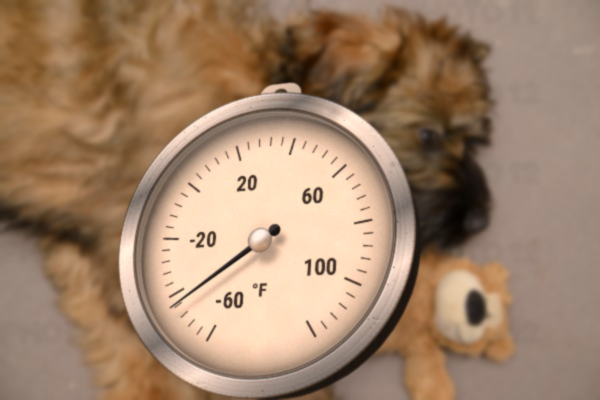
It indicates -44,°F
